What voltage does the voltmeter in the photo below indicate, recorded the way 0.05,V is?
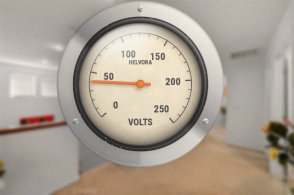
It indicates 40,V
